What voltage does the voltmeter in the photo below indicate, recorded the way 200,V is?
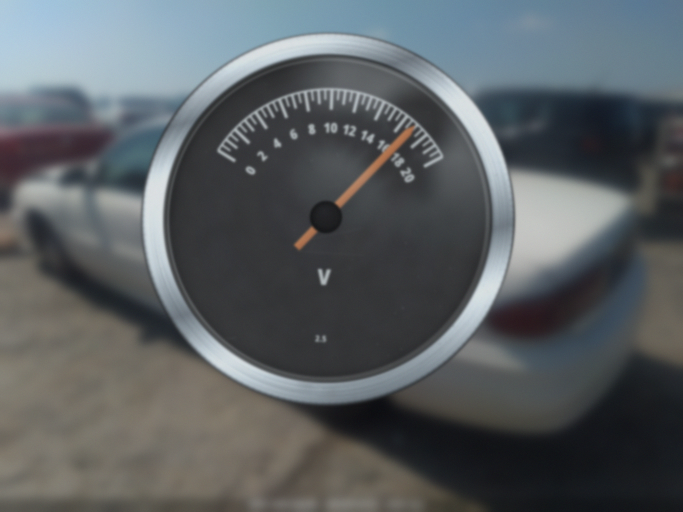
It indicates 17,V
